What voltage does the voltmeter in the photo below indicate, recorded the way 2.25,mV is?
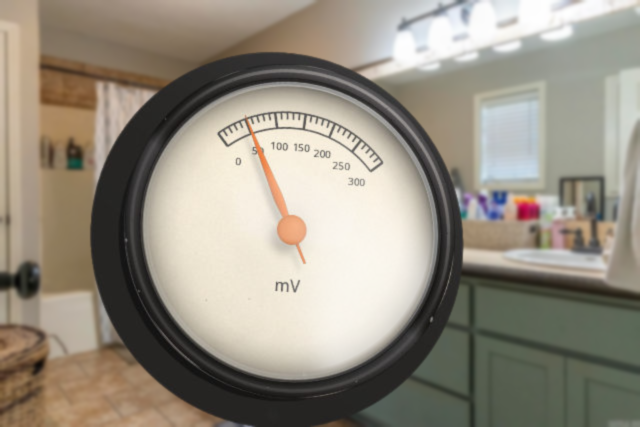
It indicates 50,mV
